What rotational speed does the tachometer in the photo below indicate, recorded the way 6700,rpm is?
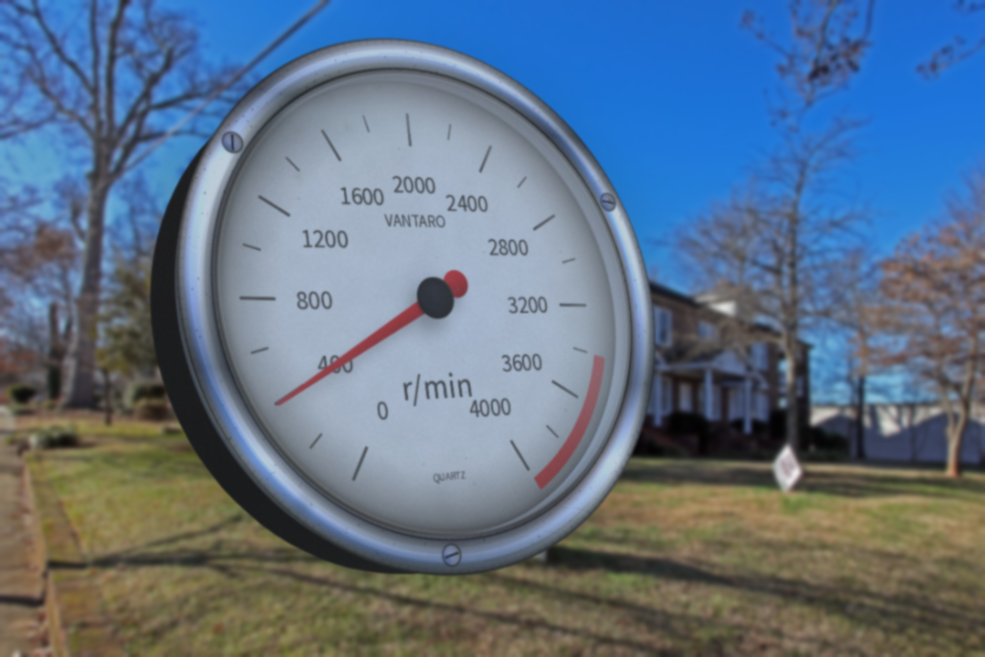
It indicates 400,rpm
